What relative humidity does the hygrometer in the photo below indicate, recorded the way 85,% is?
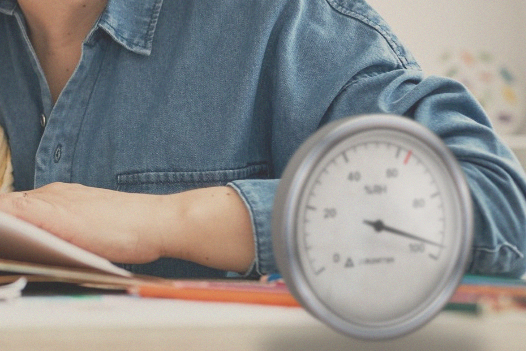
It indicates 96,%
